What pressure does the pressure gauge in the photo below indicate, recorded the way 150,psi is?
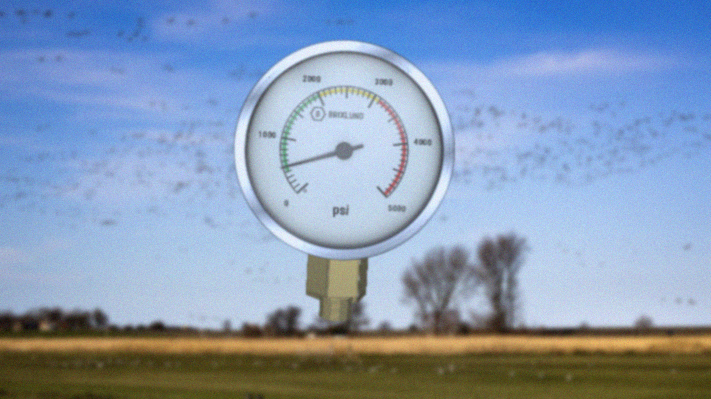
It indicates 500,psi
